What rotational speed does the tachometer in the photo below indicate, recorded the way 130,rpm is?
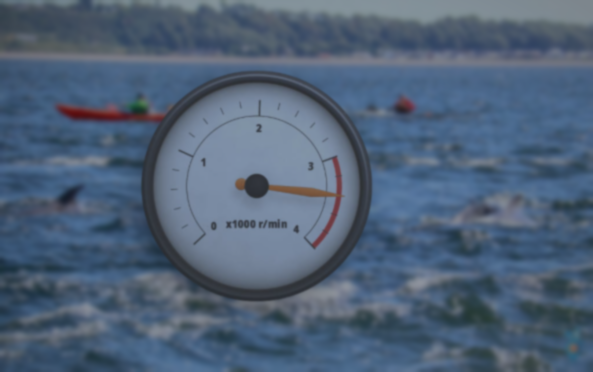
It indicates 3400,rpm
